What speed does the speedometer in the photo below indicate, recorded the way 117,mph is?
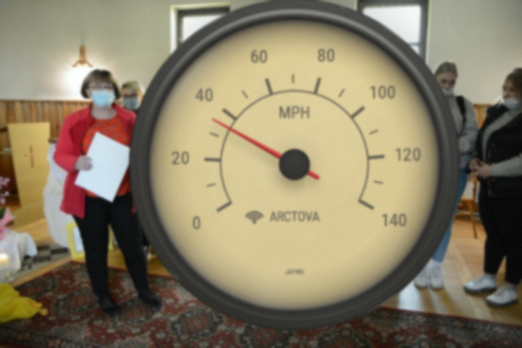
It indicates 35,mph
